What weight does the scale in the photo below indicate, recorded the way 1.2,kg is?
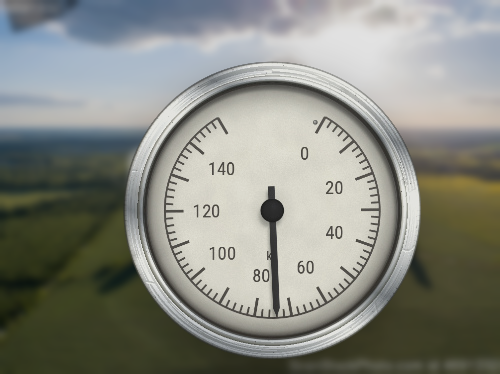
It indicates 74,kg
